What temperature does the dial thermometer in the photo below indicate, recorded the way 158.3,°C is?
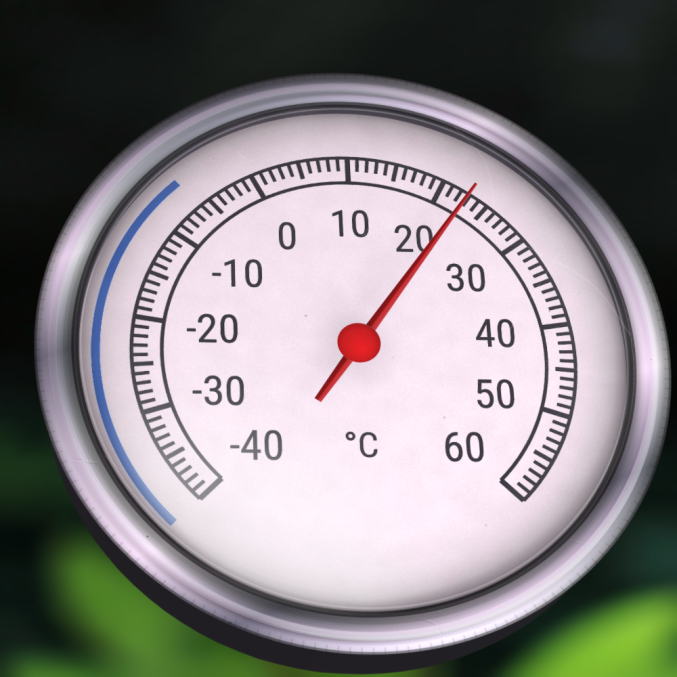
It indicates 23,°C
